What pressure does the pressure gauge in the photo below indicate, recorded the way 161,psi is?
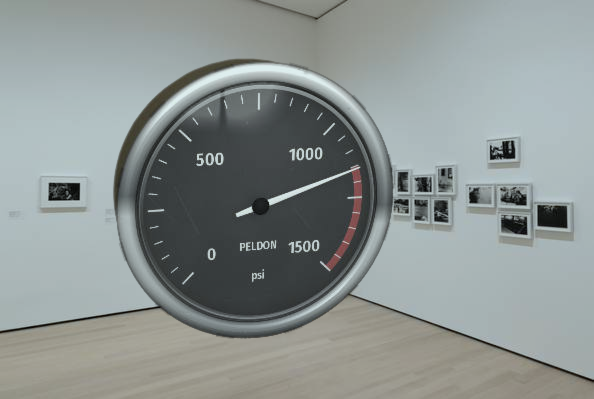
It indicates 1150,psi
